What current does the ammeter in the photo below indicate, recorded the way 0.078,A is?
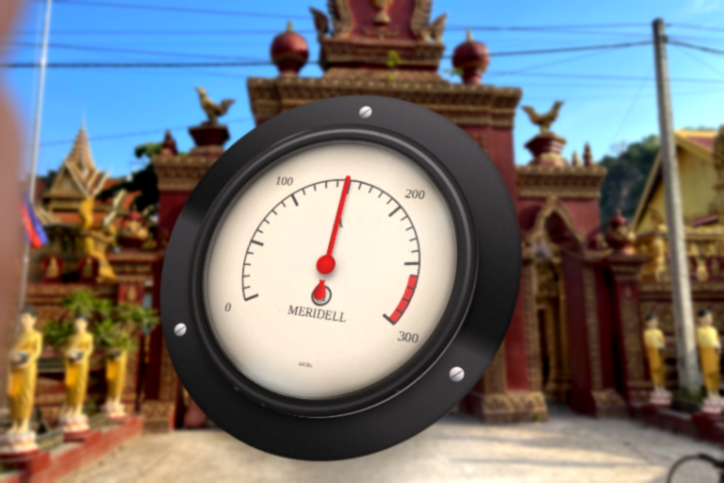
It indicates 150,A
